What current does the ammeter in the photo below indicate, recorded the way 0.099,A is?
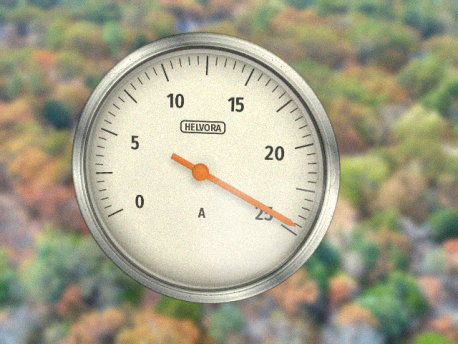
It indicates 24.5,A
